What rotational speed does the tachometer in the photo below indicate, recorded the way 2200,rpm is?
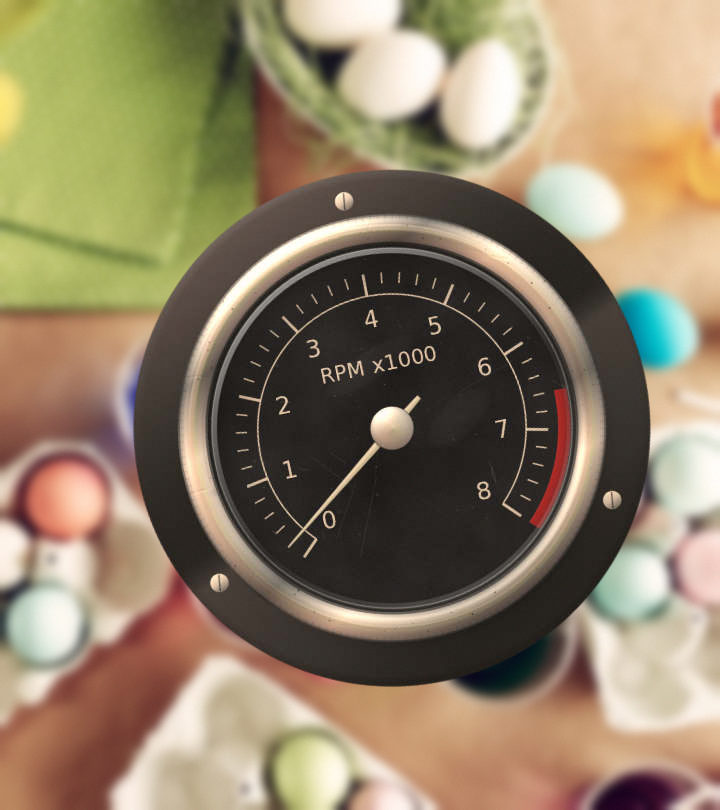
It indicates 200,rpm
